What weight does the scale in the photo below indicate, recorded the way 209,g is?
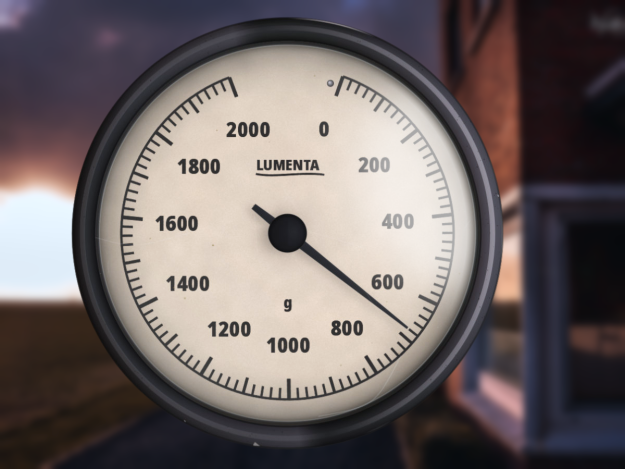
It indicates 680,g
